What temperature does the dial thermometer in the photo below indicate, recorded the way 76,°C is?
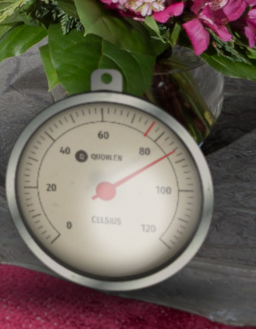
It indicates 86,°C
